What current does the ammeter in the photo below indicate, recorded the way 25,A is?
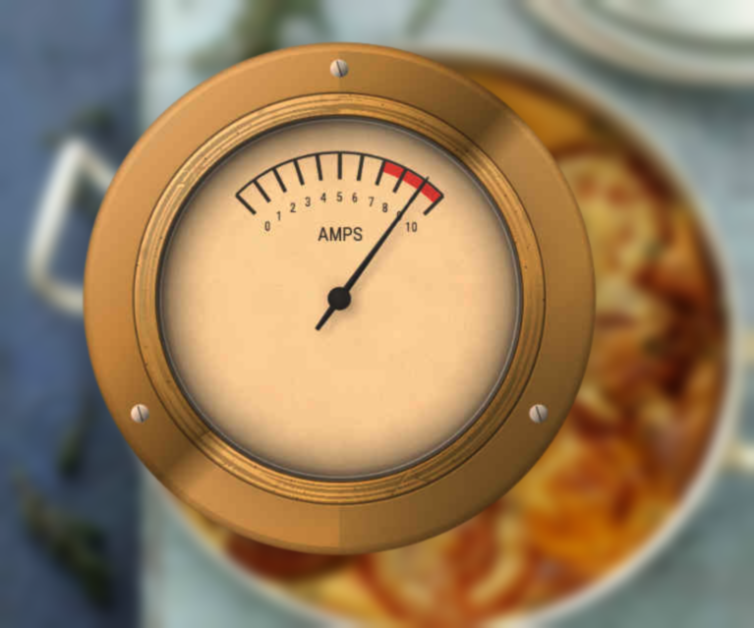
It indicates 9,A
